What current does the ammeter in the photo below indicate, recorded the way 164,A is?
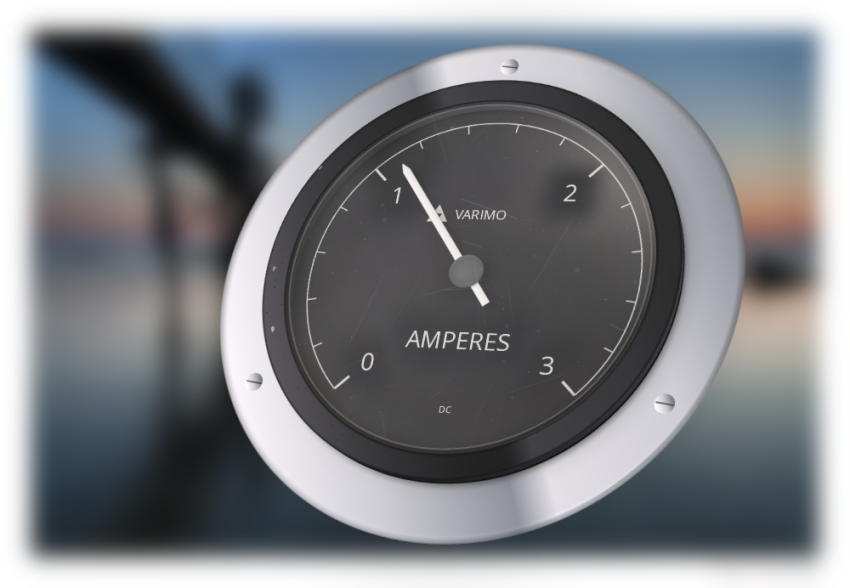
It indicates 1.1,A
